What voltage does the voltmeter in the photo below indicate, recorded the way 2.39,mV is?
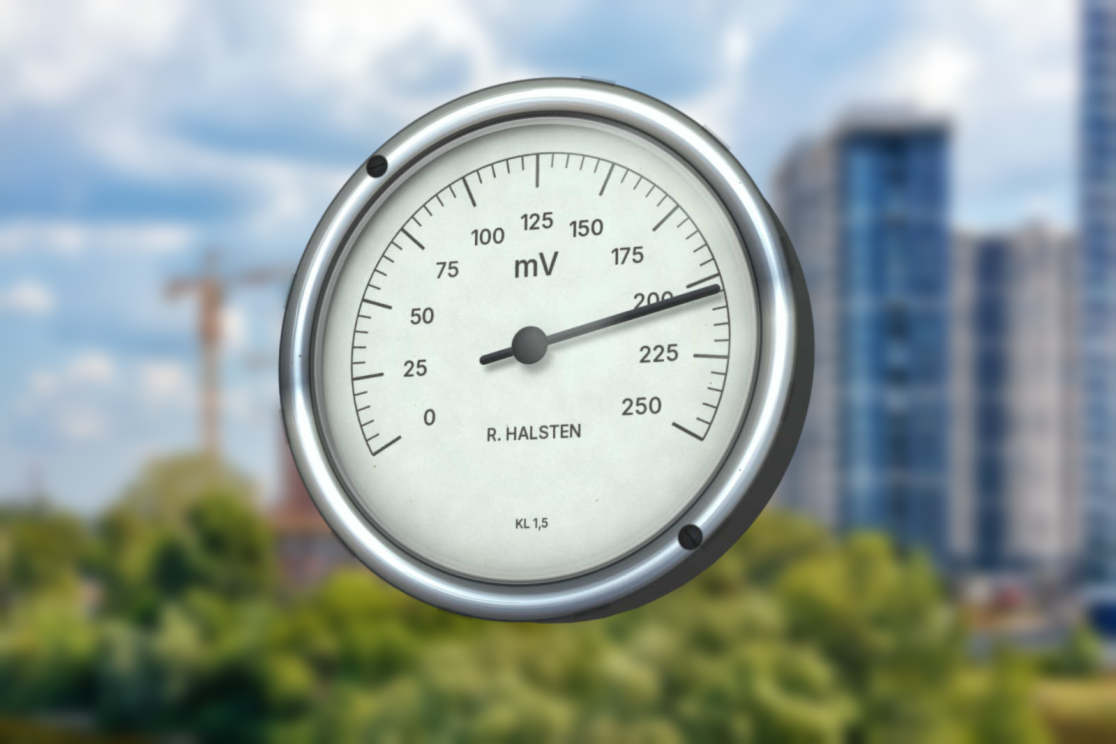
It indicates 205,mV
